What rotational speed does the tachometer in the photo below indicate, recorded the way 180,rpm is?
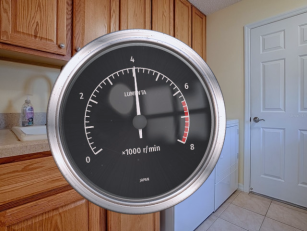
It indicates 4000,rpm
